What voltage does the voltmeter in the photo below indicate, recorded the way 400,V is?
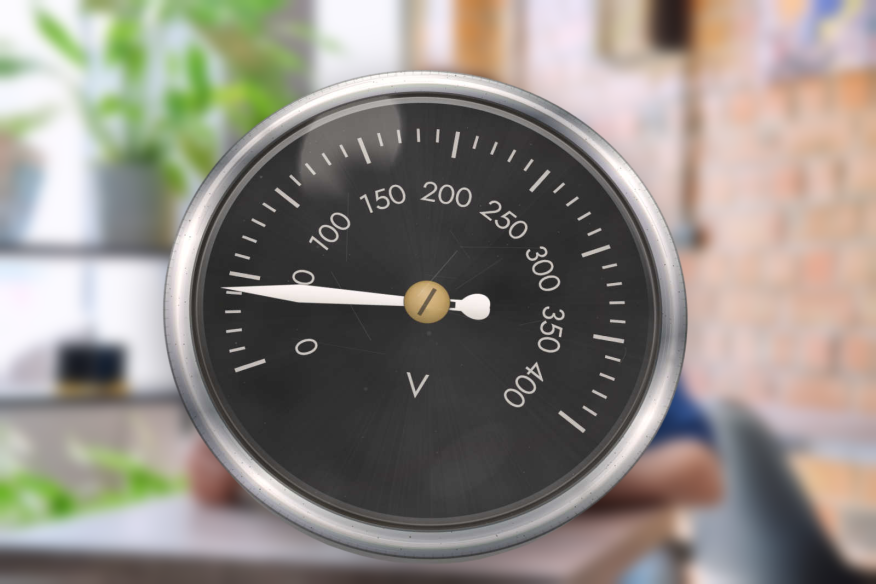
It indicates 40,V
